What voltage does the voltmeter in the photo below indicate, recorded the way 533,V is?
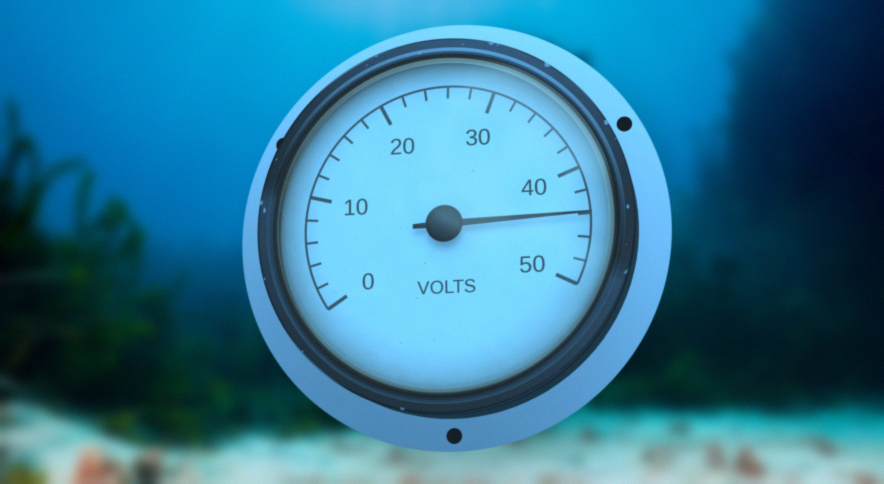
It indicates 44,V
